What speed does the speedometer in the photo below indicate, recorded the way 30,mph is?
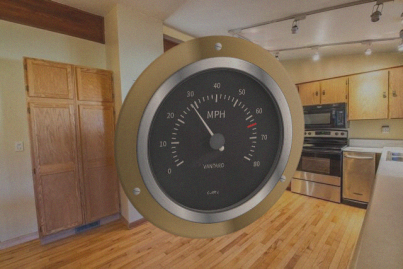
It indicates 28,mph
